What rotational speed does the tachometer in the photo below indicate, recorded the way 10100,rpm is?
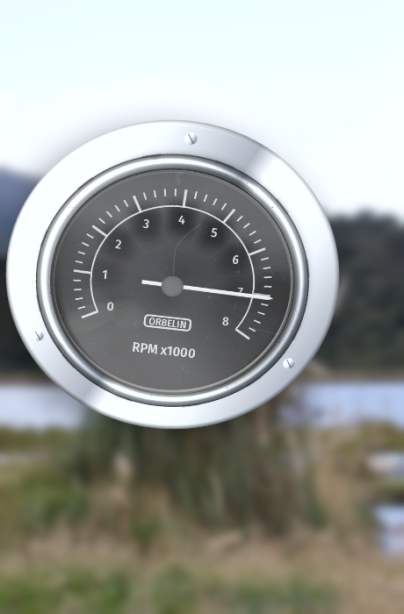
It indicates 7000,rpm
